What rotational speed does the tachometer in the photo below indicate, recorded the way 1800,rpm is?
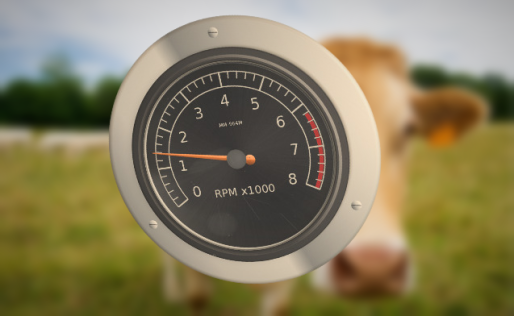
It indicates 1400,rpm
